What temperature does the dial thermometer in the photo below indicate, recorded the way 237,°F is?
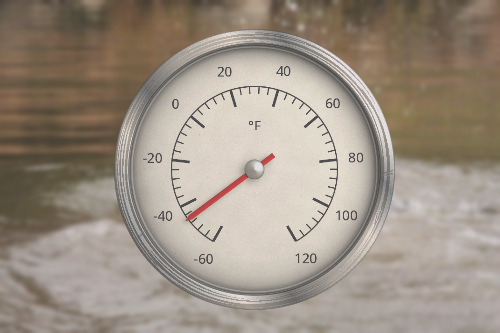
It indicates -46,°F
